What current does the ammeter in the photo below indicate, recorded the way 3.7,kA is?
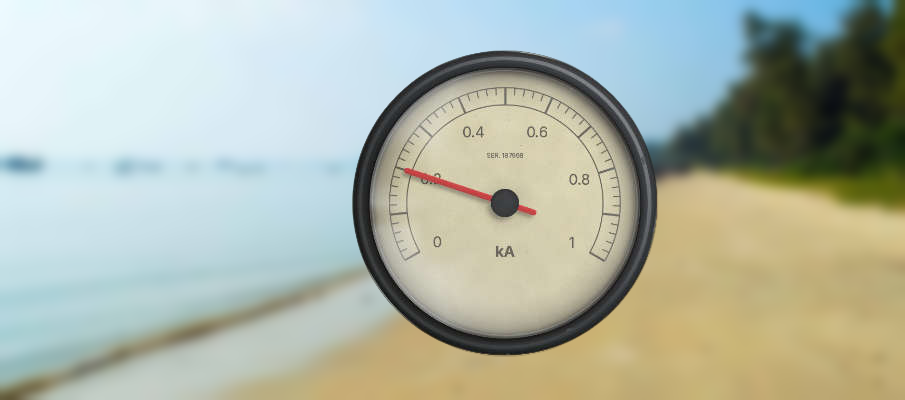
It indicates 0.2,kA
